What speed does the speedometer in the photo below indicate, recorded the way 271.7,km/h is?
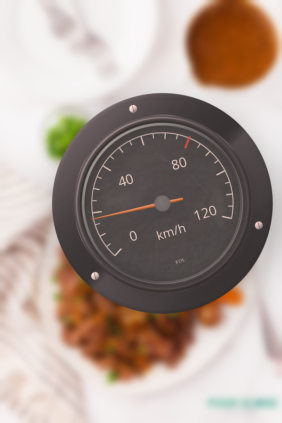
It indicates 17.5,km/h
